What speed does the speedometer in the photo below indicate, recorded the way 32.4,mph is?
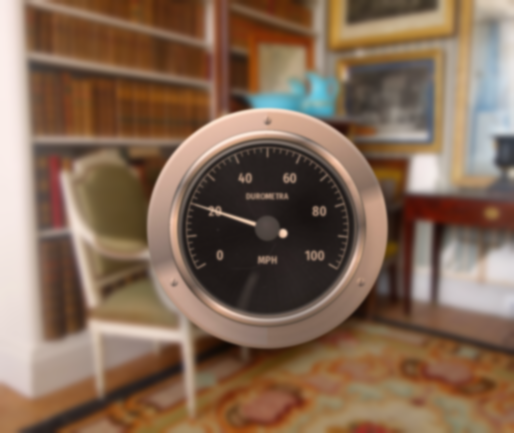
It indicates 20,mph
